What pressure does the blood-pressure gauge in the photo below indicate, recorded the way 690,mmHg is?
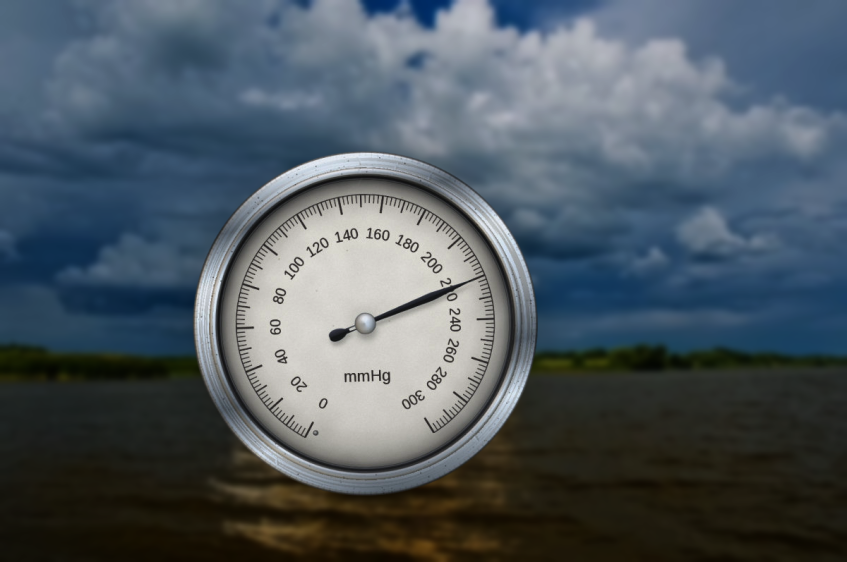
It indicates 220,mmHg
